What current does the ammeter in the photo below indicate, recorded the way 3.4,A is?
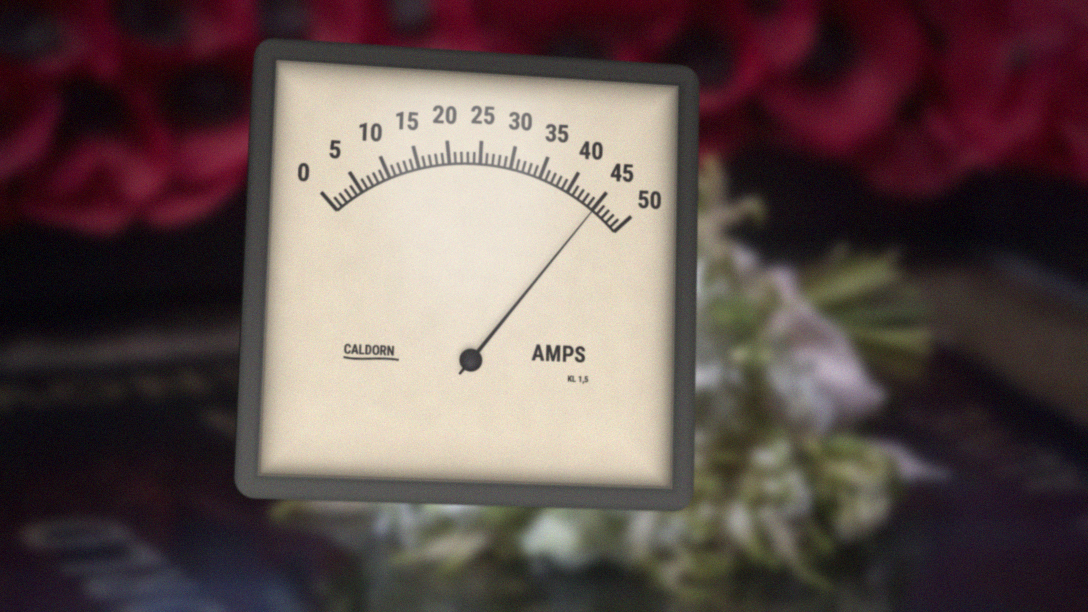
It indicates 45,A
